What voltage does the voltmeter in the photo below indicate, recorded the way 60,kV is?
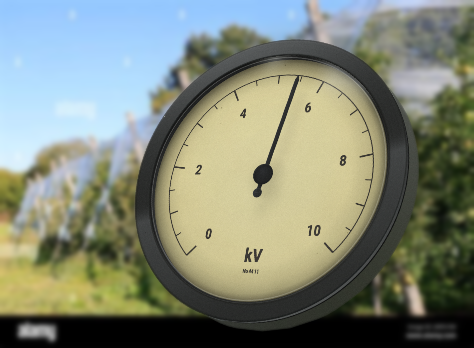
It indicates 5.5,kV
